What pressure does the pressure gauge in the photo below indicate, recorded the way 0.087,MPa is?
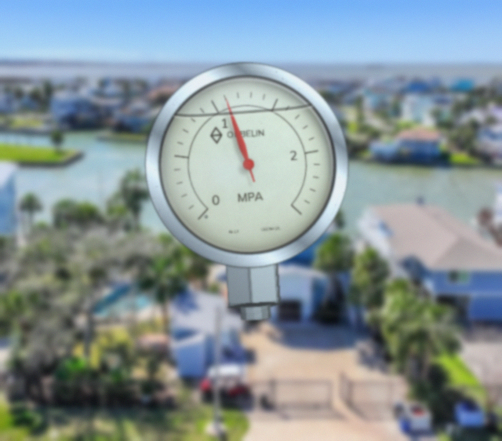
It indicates 1.1,MPa
